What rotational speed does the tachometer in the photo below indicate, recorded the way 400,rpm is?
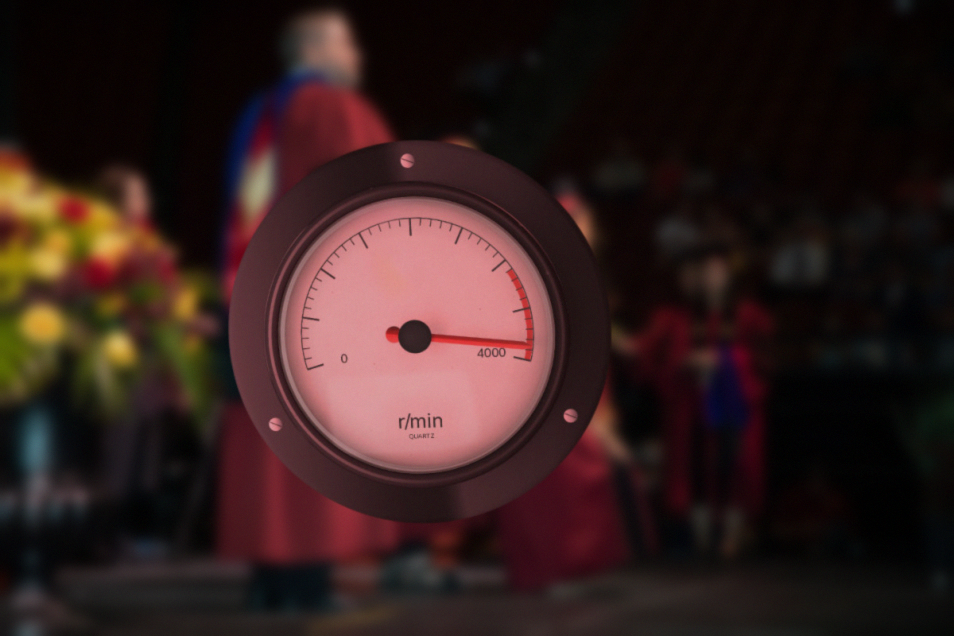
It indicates 3850,rpm
